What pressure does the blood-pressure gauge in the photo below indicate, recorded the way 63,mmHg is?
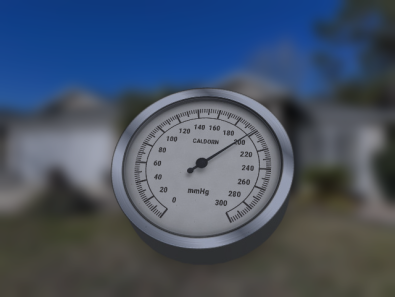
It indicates 200,mmHg
